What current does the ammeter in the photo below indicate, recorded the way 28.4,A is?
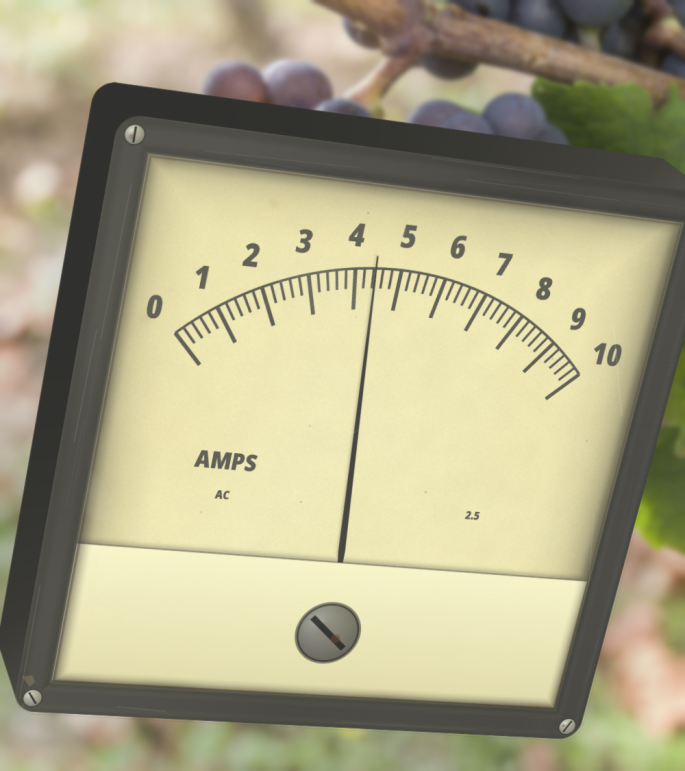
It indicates 4.4,A
